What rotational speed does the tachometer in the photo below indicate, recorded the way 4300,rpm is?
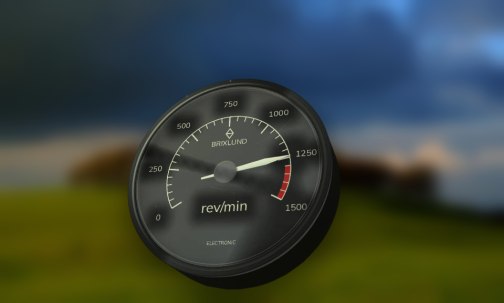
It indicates 1250,rpm
